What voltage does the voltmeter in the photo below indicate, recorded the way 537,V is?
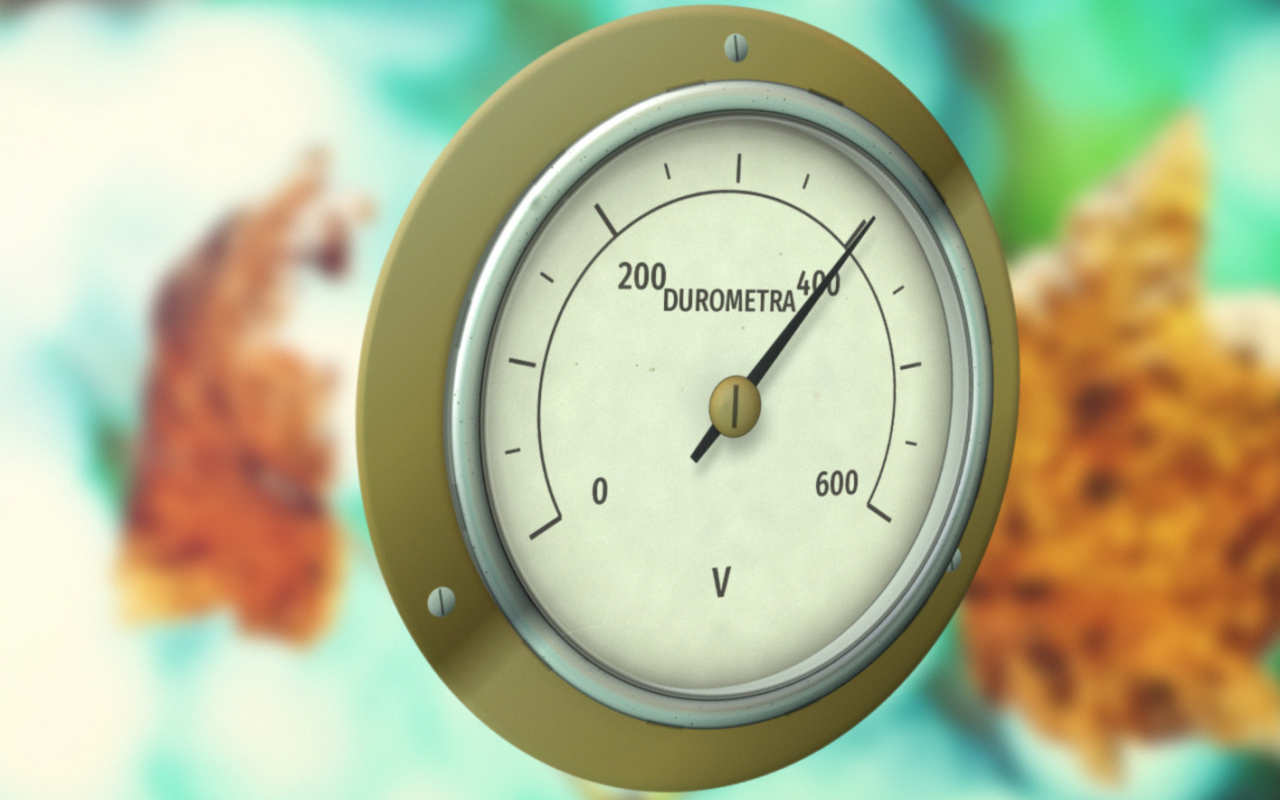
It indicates 400,V
